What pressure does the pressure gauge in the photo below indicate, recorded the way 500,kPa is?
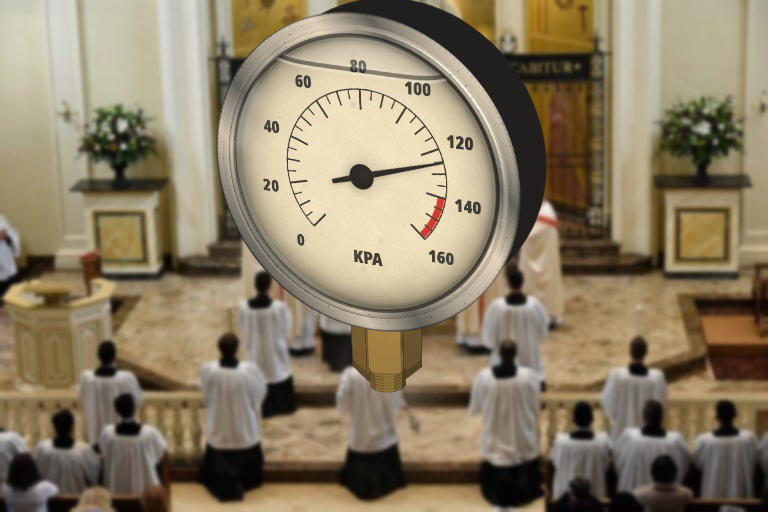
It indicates 125,kPa
